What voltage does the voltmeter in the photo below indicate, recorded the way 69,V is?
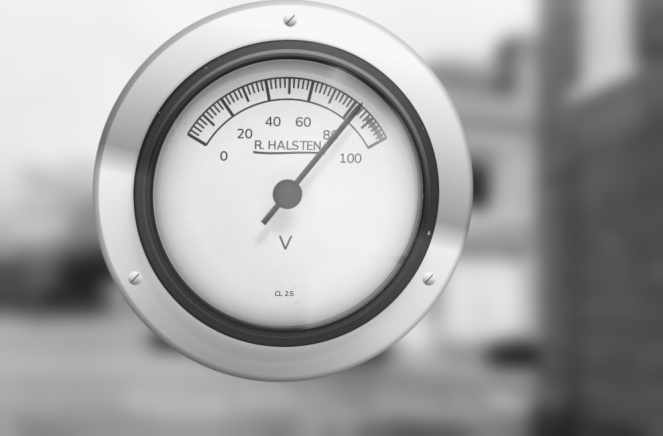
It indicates 82,V
